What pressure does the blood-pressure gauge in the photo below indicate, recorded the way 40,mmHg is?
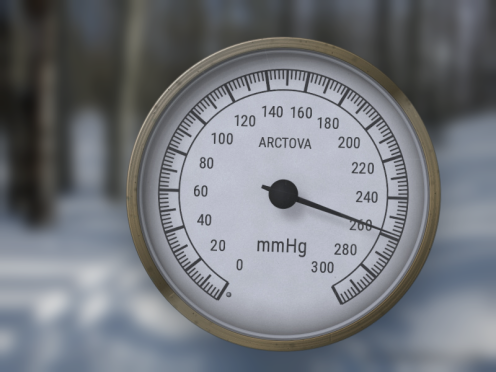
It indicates 258,mmHg
